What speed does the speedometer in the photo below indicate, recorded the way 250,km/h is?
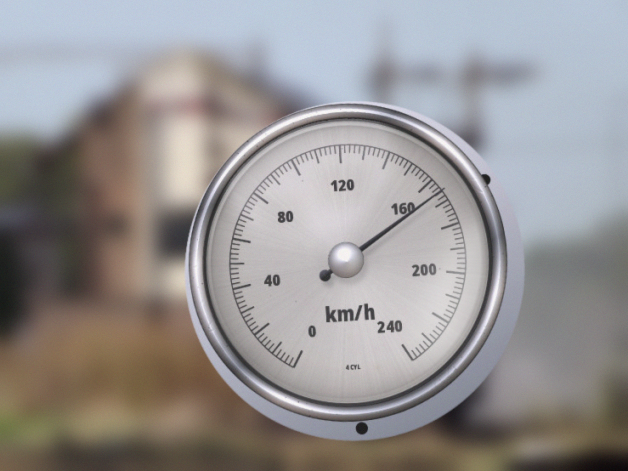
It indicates 166,km/h
